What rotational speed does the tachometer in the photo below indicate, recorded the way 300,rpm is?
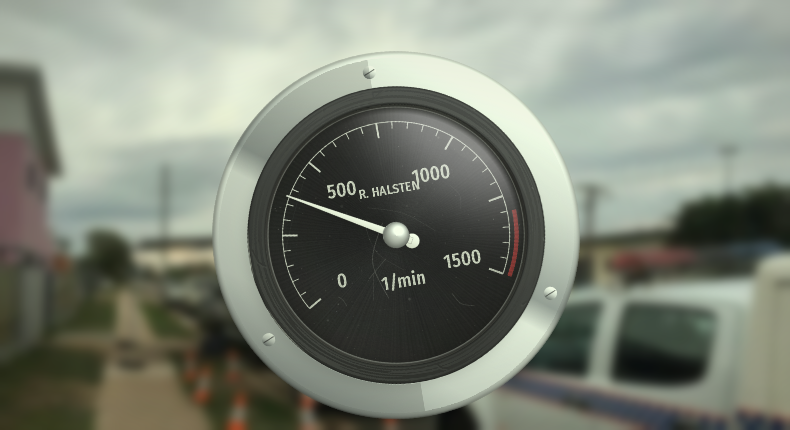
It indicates 375,rpm
